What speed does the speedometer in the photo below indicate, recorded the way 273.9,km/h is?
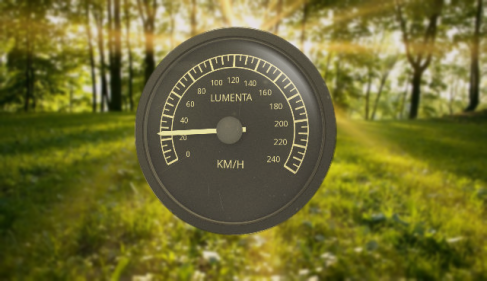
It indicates 25,km/h
